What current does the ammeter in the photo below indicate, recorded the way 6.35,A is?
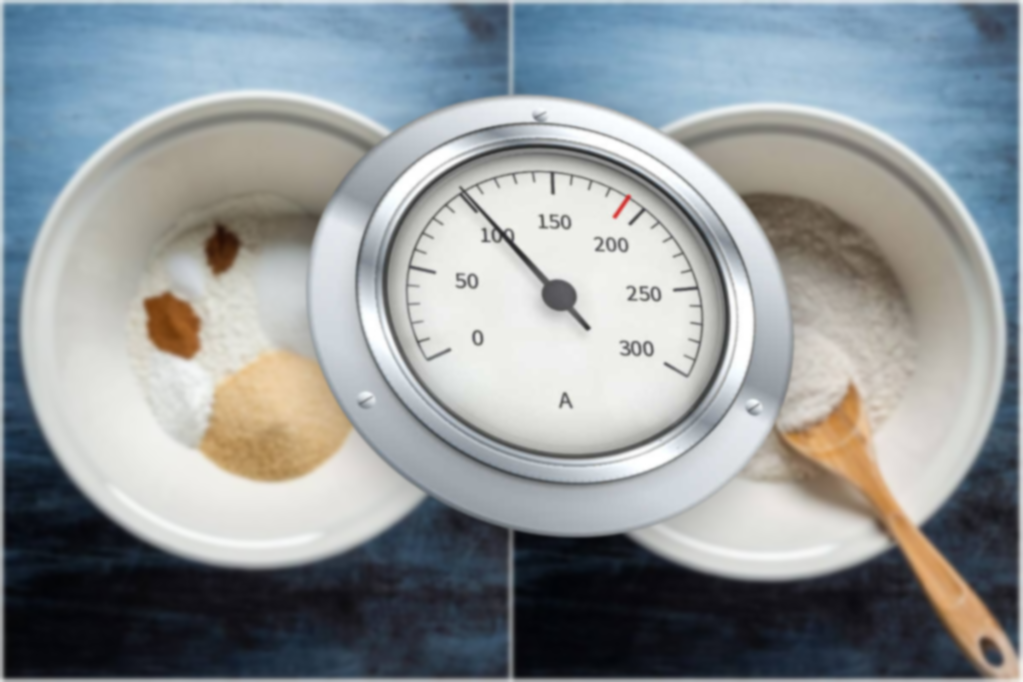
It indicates 100,A
